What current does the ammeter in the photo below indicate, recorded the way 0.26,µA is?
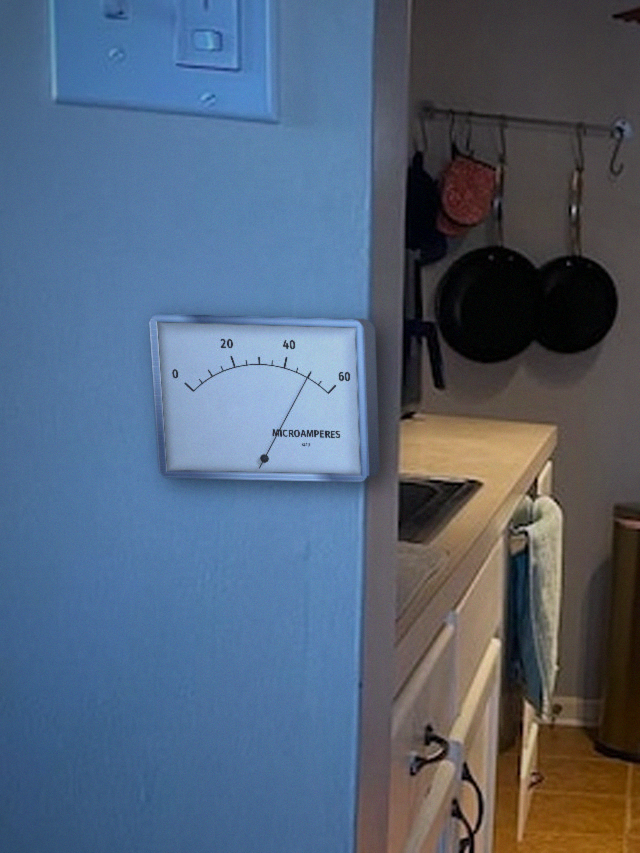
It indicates 50,µA
